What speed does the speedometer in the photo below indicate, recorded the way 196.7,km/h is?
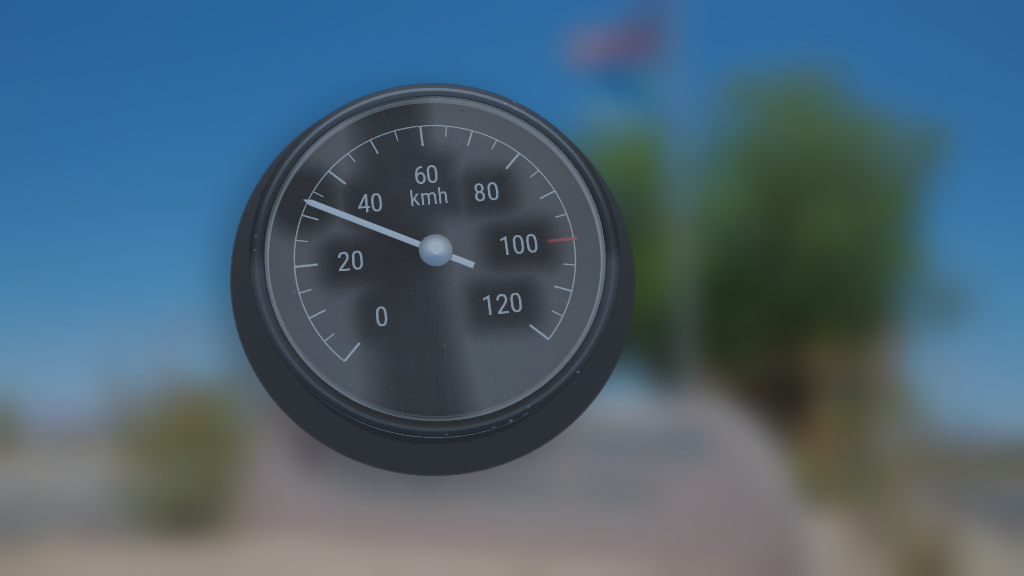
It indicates 32.5,km/h
